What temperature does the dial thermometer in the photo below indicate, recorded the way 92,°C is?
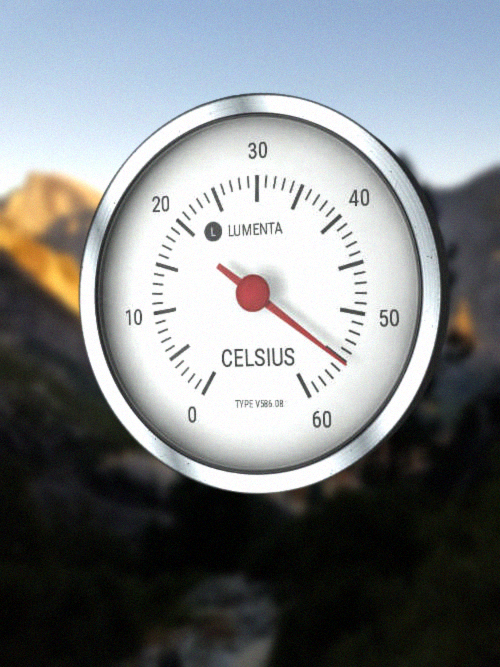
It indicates 55,°C
